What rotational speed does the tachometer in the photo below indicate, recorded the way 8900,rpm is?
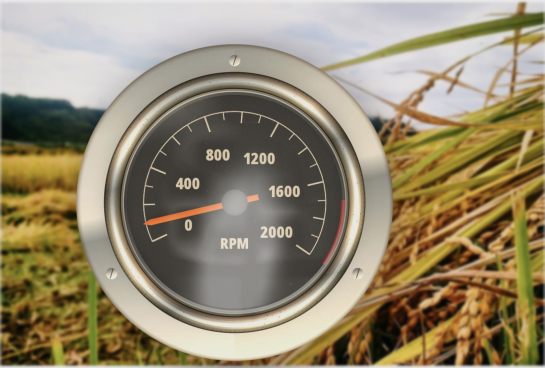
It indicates 100,rpm
